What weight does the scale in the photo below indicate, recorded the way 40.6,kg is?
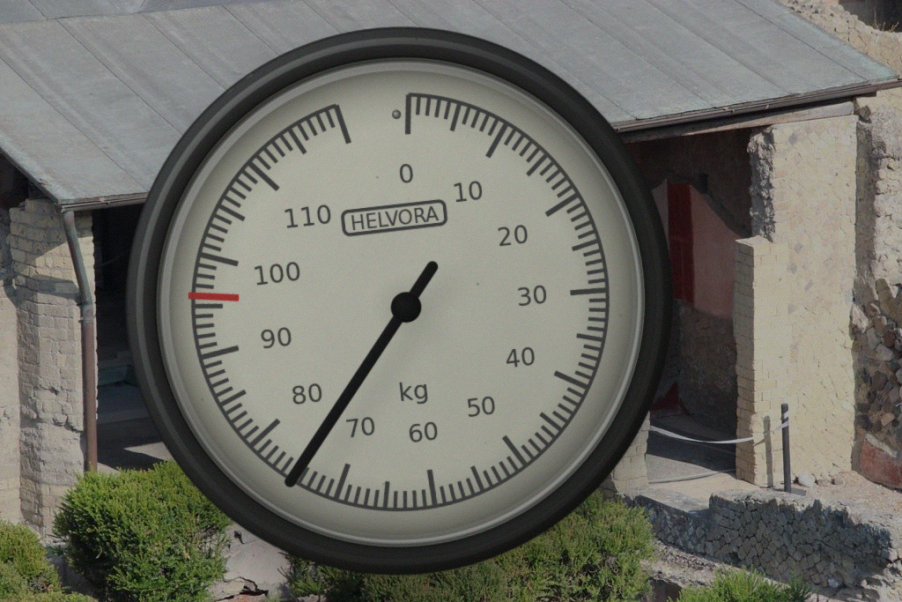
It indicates 75,kg
